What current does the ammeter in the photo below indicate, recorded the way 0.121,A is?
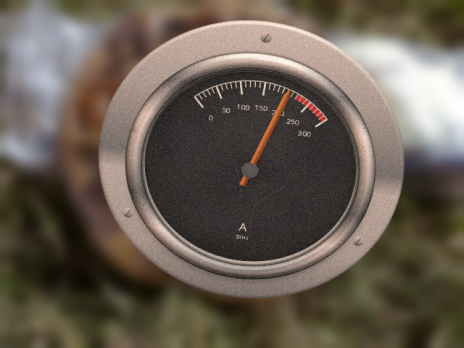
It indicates 200,A
